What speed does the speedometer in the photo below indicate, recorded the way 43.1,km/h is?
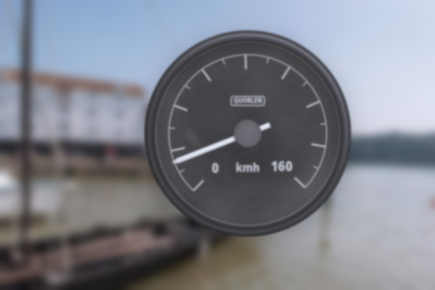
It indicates 15,km/h
